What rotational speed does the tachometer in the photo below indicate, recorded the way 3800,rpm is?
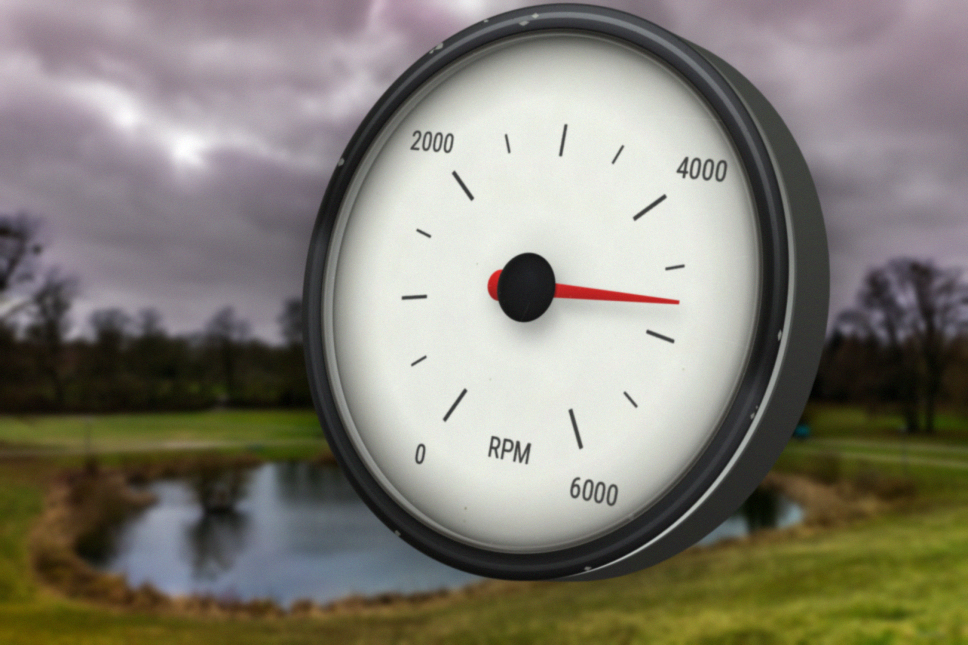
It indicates 4750,rpm
